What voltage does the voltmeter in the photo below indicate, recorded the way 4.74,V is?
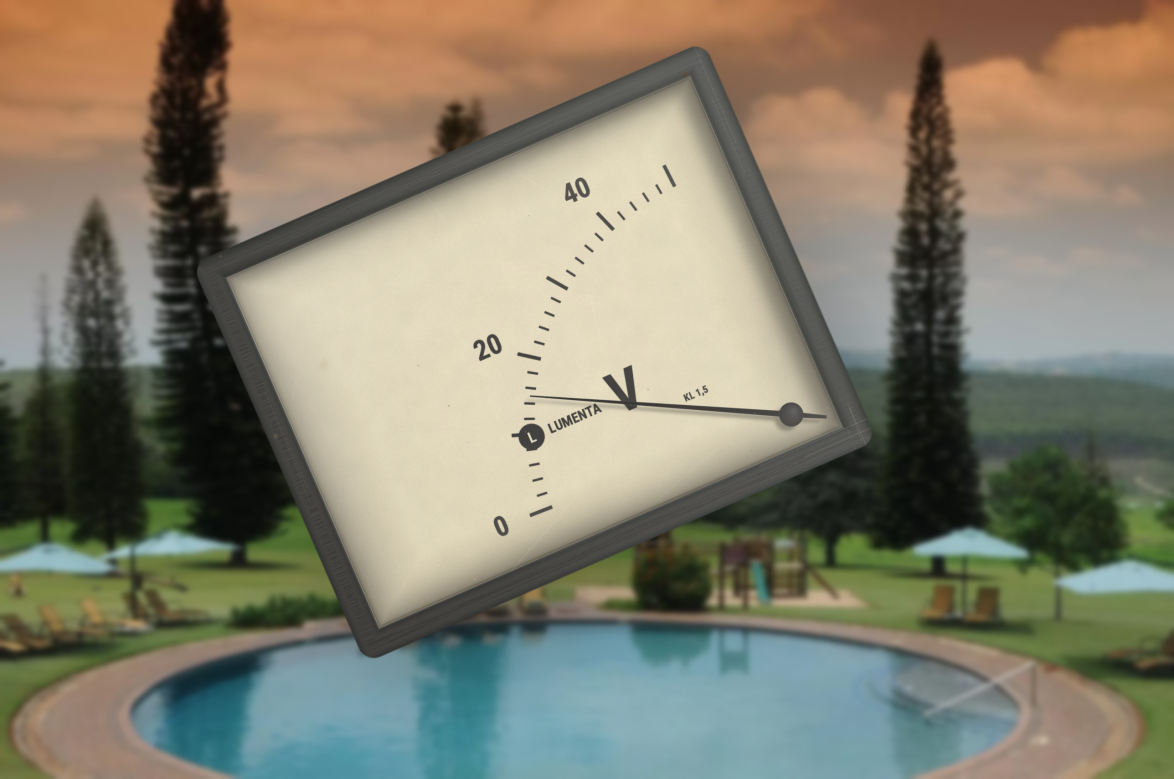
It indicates 15,V
